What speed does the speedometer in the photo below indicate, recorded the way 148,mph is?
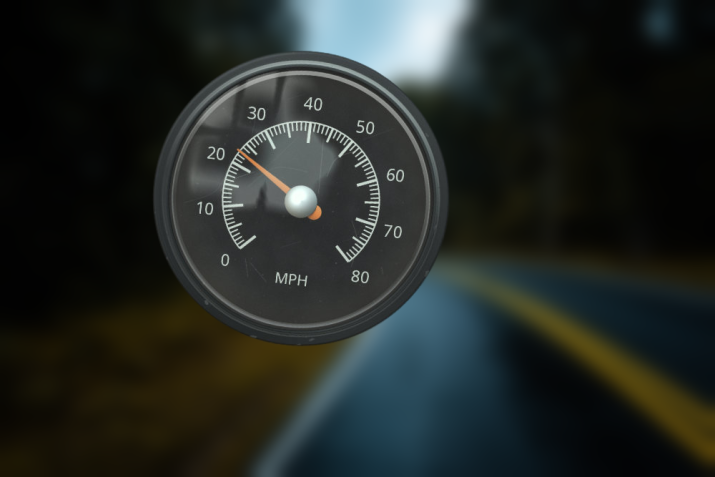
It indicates 23,mph
